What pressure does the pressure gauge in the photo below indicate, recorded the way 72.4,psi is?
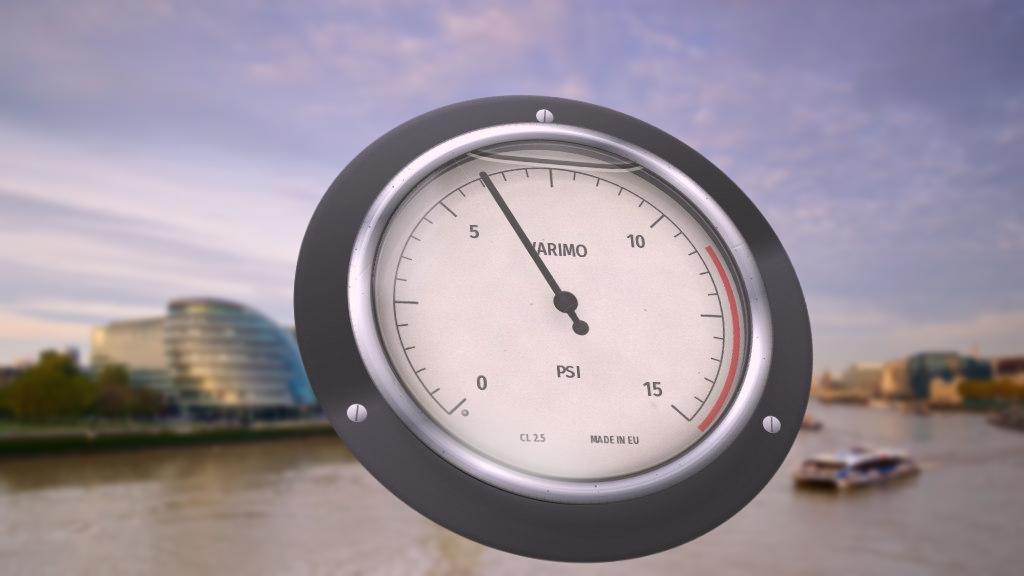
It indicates 6,psi
